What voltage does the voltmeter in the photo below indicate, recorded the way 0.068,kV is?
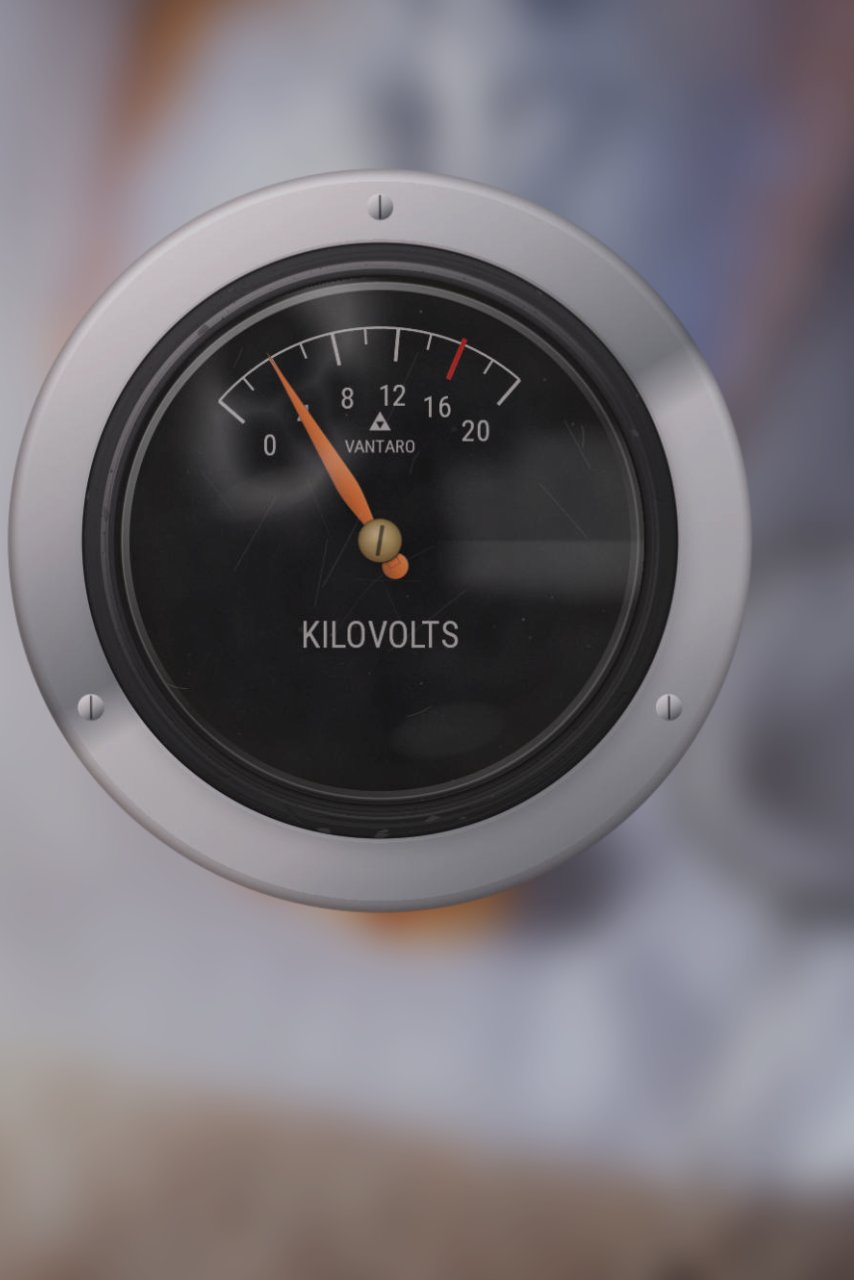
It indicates 4,kV
